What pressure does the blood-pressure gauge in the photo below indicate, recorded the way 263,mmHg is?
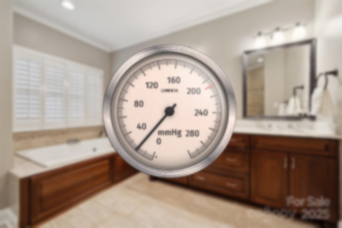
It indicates 20,mmHg
